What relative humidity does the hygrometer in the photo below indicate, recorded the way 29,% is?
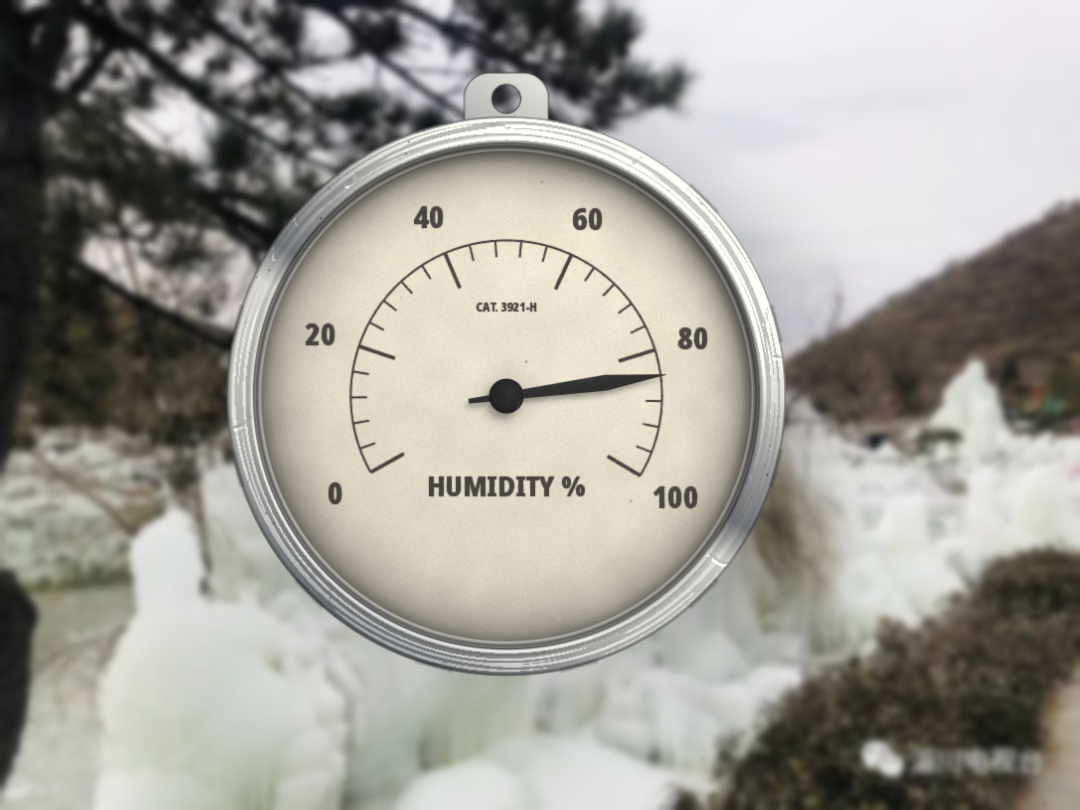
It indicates 84,%
